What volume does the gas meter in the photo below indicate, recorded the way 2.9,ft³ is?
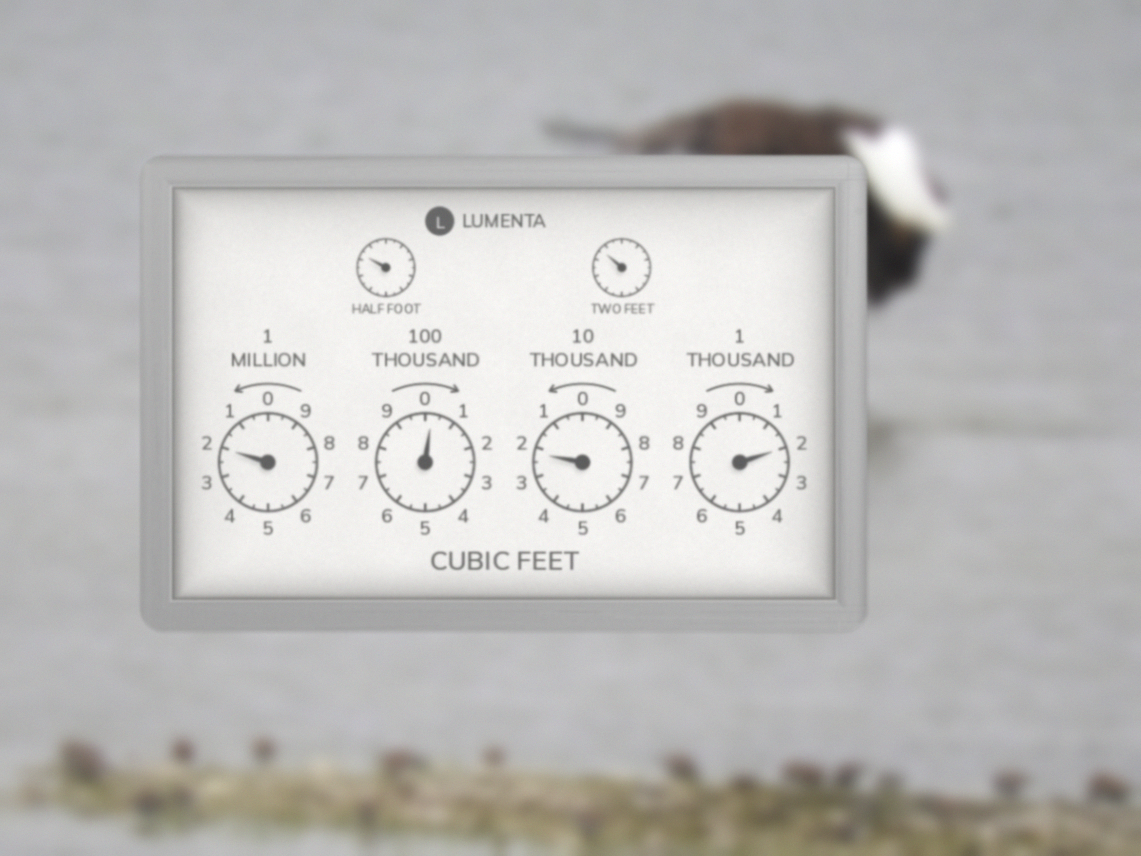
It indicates 202200,ft³
